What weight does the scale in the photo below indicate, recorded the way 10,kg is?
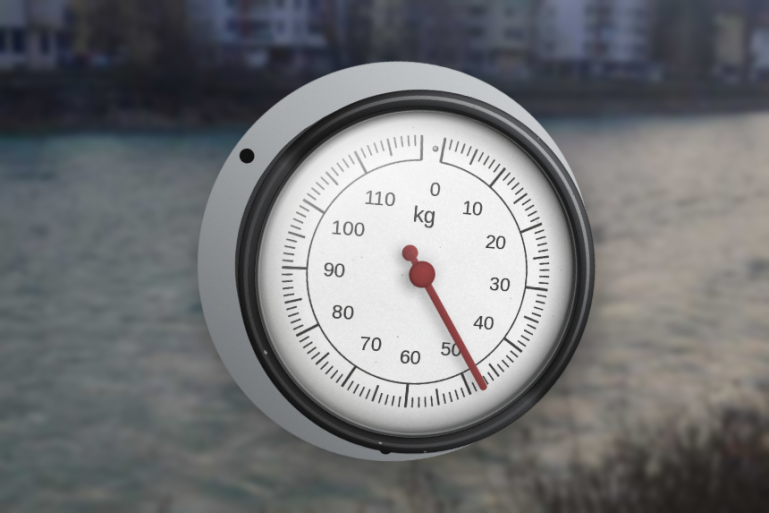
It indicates 48,kg
